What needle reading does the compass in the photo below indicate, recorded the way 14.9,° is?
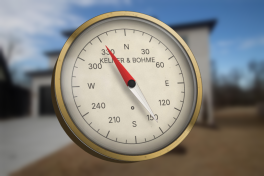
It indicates 330,°
